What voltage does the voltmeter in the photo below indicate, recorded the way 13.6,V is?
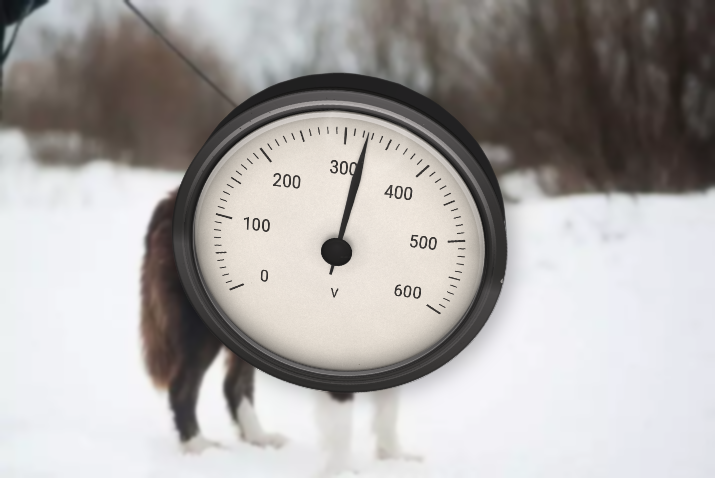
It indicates 325,V
